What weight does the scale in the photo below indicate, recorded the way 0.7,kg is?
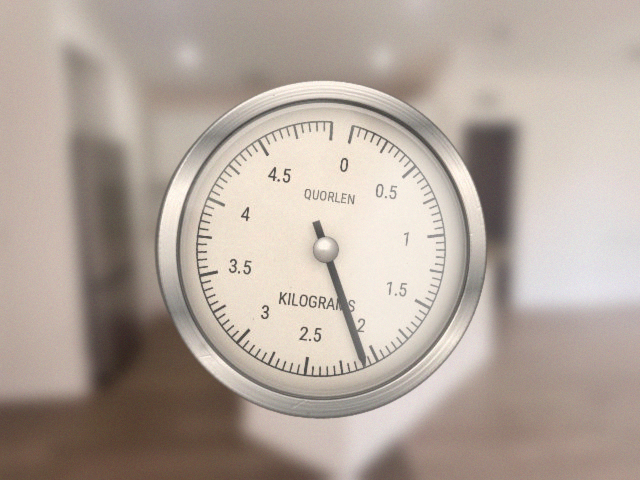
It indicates 2.1,kg
